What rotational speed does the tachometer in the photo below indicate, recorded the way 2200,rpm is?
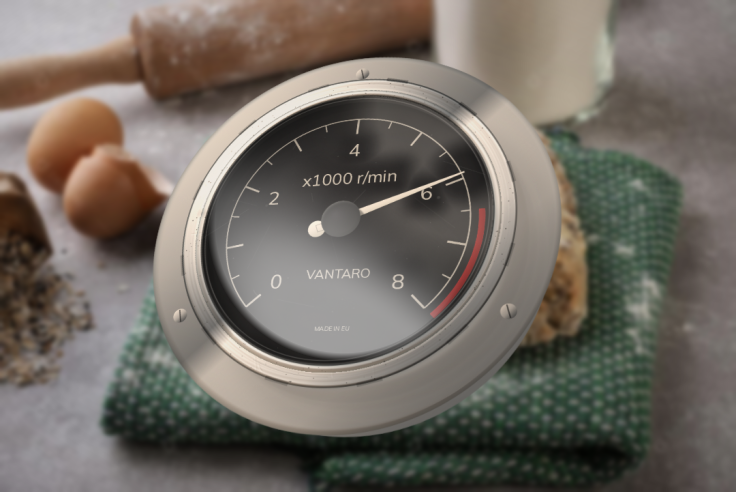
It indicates 6000,rpm
